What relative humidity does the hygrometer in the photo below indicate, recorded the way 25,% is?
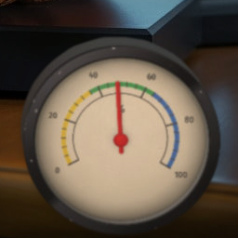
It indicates 48,%
